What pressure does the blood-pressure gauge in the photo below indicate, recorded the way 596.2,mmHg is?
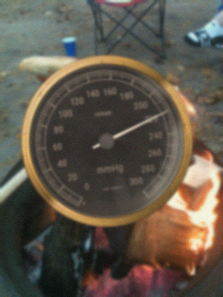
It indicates 220,mmHg
